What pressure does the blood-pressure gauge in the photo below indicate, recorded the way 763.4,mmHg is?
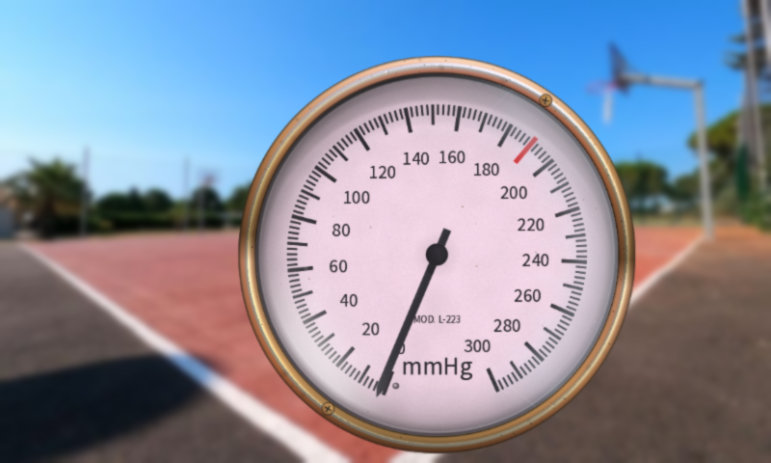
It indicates 2,mmHg
